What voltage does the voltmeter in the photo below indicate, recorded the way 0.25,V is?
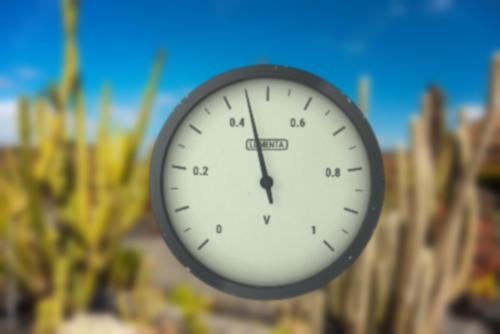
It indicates 0.45,V
